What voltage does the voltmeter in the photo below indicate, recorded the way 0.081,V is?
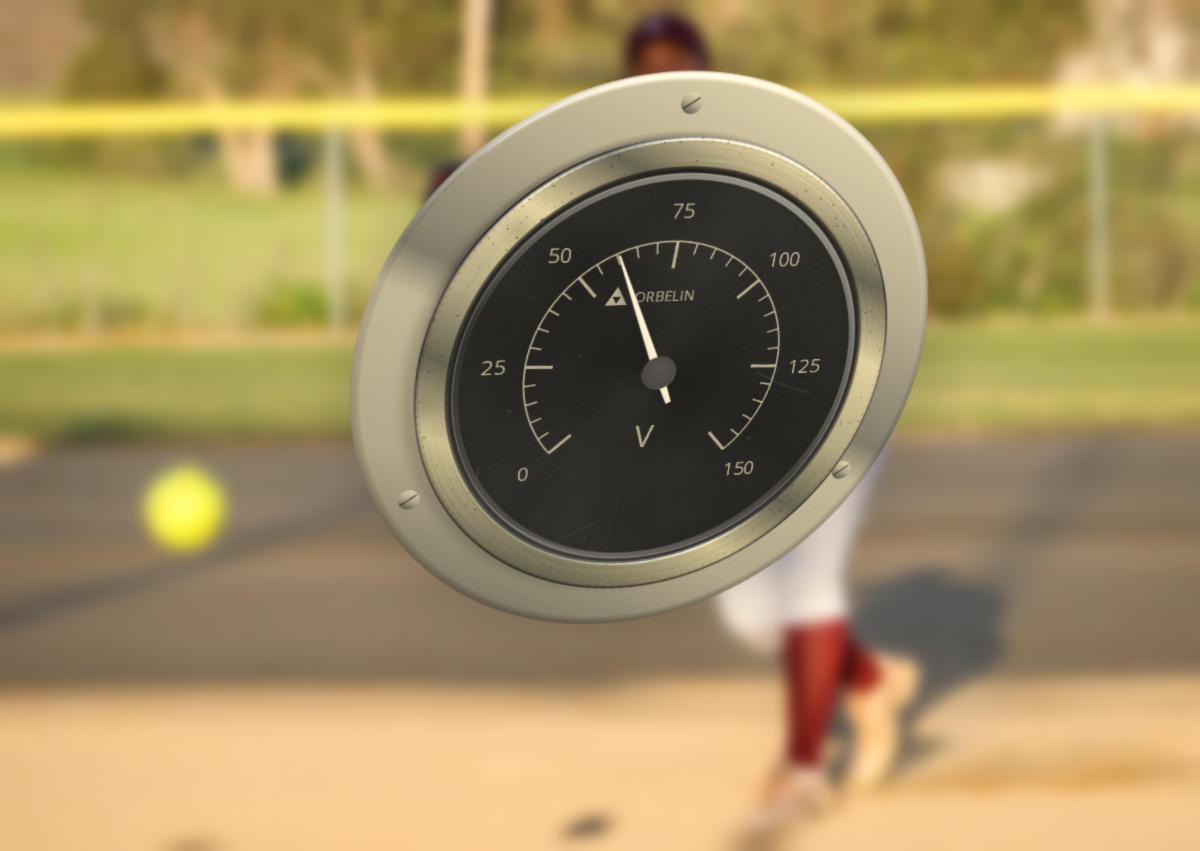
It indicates 60,V
